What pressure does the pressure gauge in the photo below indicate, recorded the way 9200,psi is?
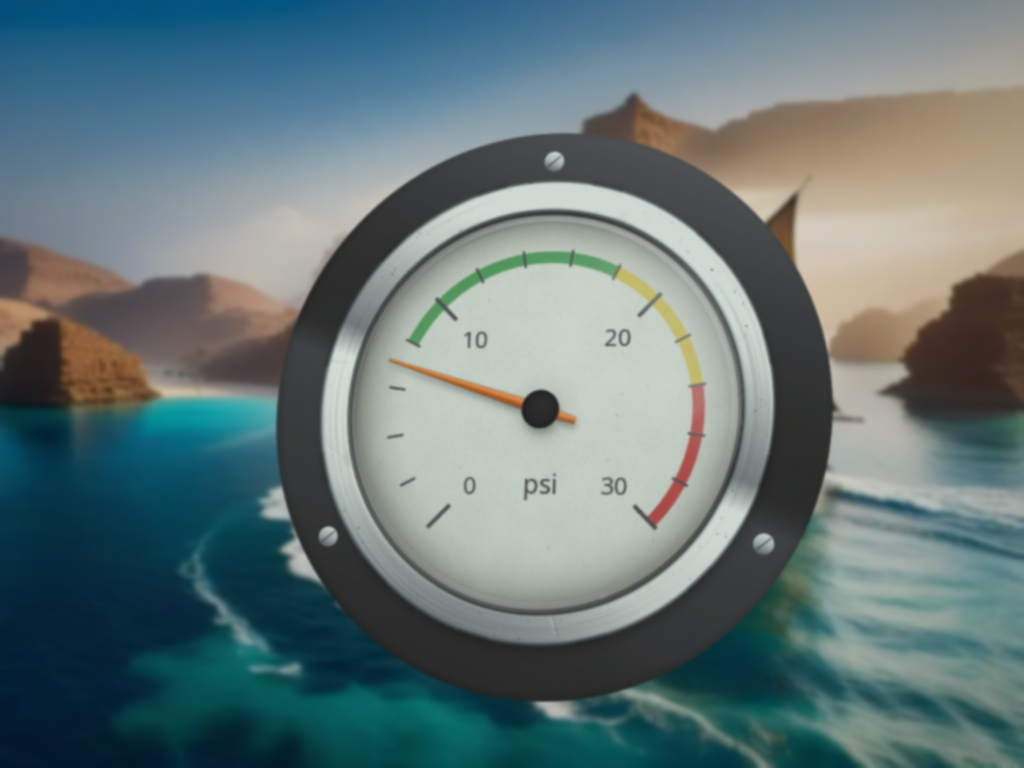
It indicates 7,psi
